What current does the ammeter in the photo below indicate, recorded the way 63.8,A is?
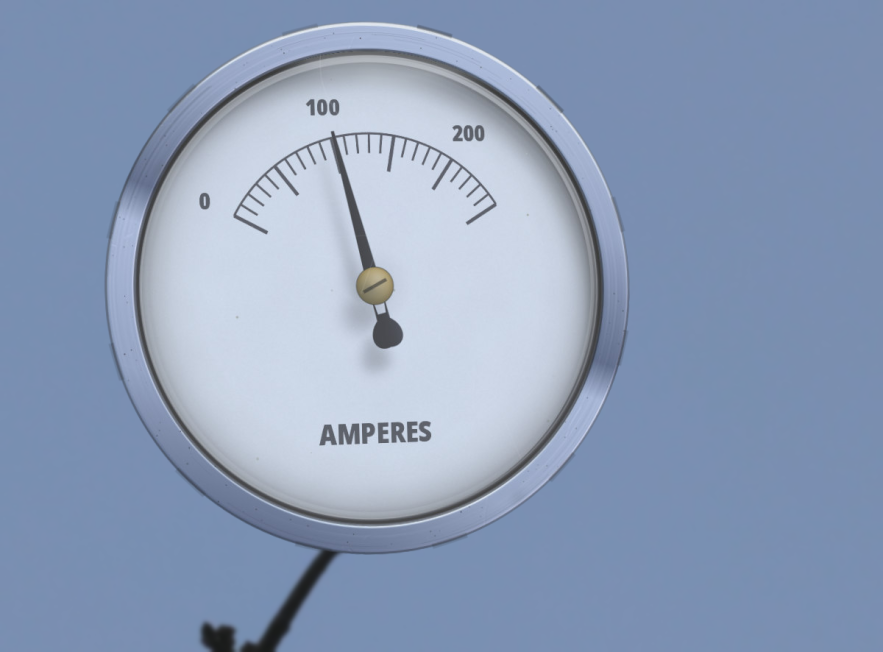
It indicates 100,A
